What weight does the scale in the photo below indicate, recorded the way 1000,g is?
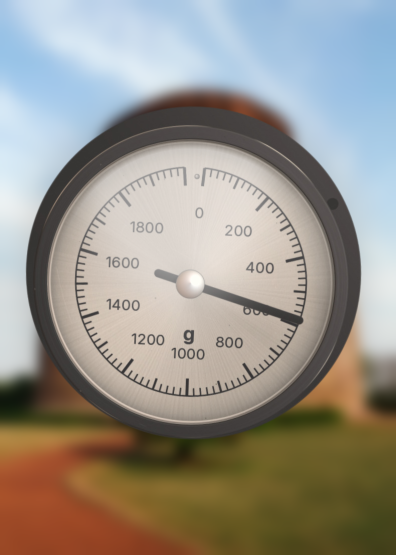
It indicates 580,g
